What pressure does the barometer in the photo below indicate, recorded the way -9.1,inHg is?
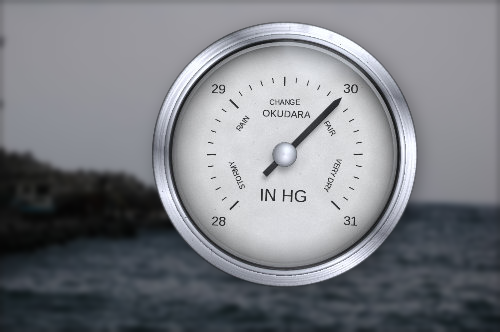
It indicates 30,inHg
